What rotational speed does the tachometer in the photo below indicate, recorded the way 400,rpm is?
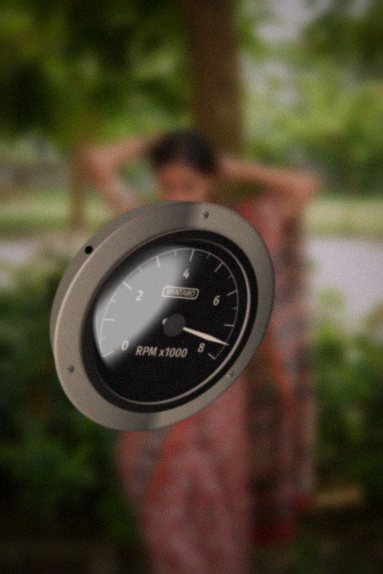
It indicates 7500,rpm
